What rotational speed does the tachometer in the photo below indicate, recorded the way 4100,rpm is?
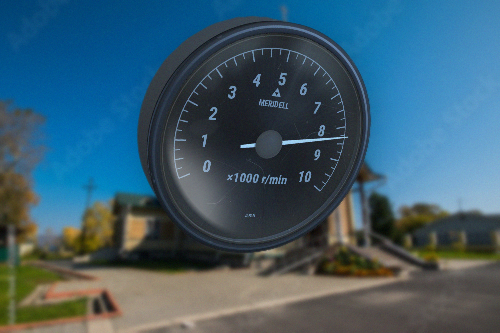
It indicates 8250,rpm
